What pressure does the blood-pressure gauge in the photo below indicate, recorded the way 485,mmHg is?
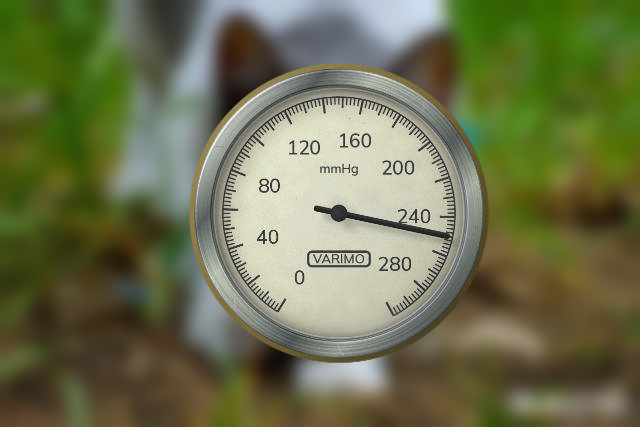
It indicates 250,mmHg
